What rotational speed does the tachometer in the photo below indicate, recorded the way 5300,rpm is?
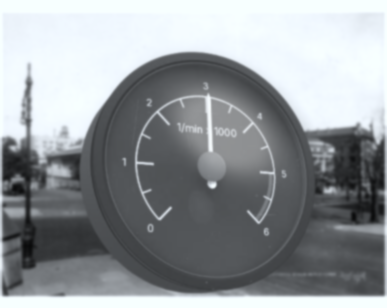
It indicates 3000,rpm
